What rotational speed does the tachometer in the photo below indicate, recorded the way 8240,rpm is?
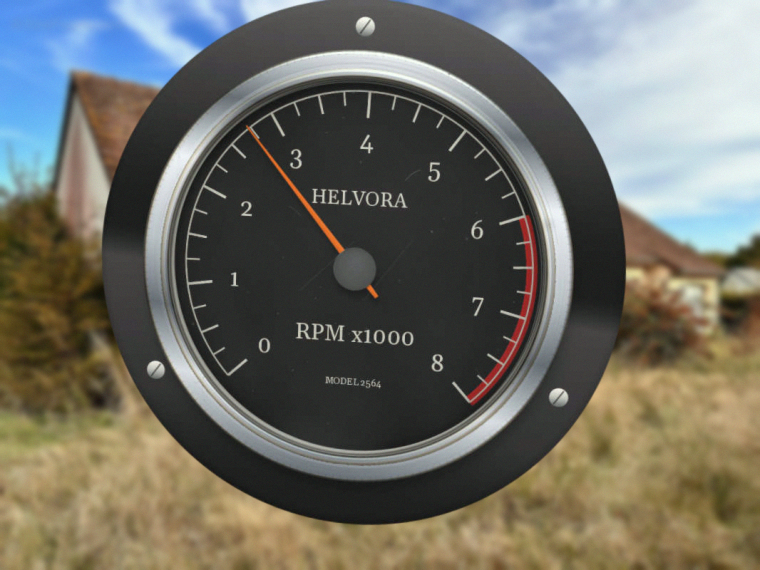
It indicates 2750,rpm
